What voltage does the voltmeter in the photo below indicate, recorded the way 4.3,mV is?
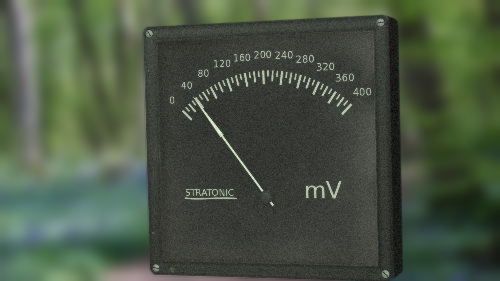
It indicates 40,mV
